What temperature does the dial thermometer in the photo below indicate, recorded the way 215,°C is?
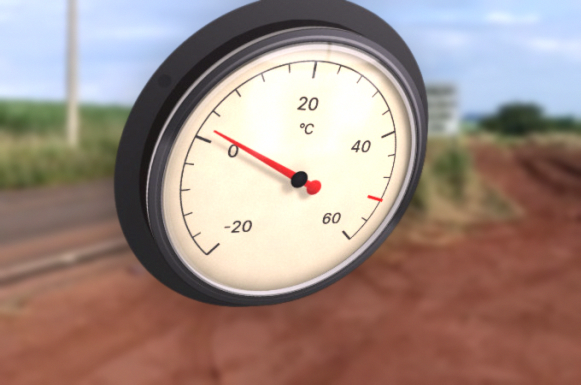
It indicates 2,°C
